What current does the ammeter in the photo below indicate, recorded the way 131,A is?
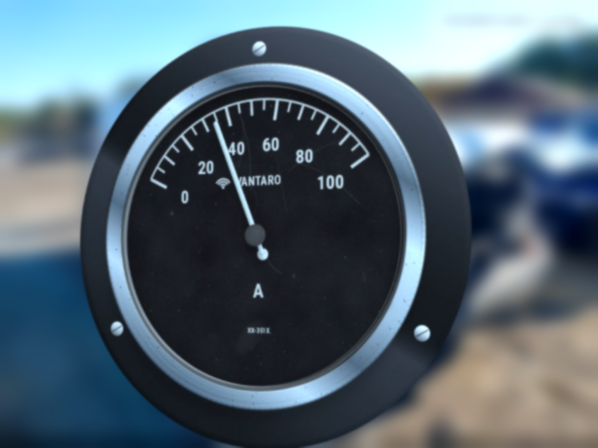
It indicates 35,A
